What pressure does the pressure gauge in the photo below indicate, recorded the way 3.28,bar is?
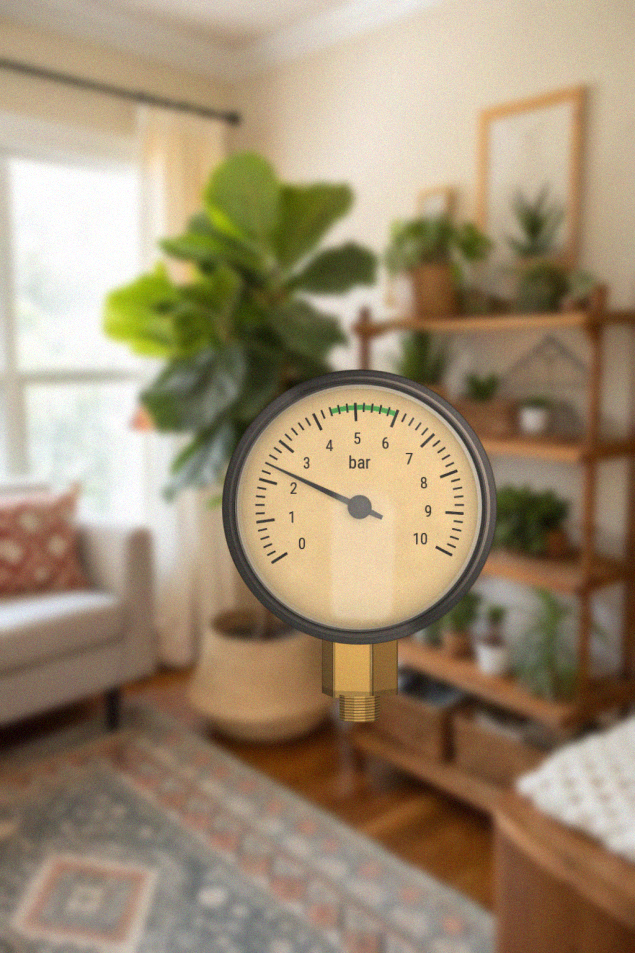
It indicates 2.4,bar
